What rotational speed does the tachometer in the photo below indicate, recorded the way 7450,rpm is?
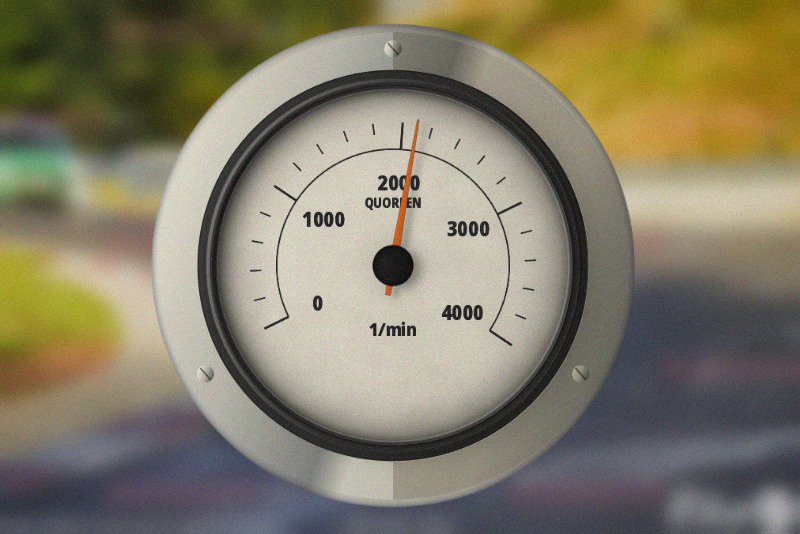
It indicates 2100,rpm
